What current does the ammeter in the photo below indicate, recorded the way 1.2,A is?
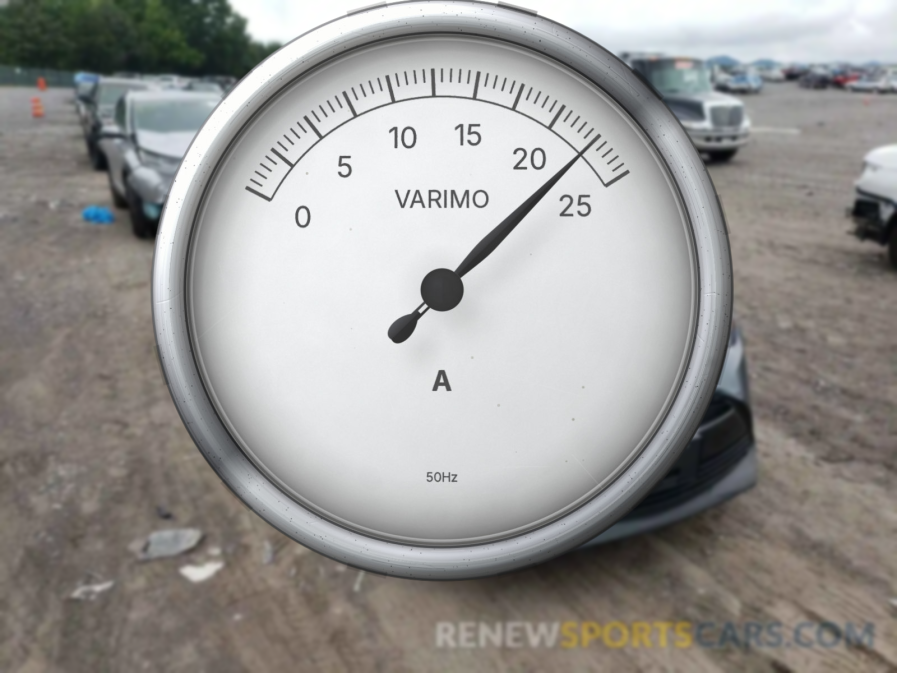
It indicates 22.5,A
